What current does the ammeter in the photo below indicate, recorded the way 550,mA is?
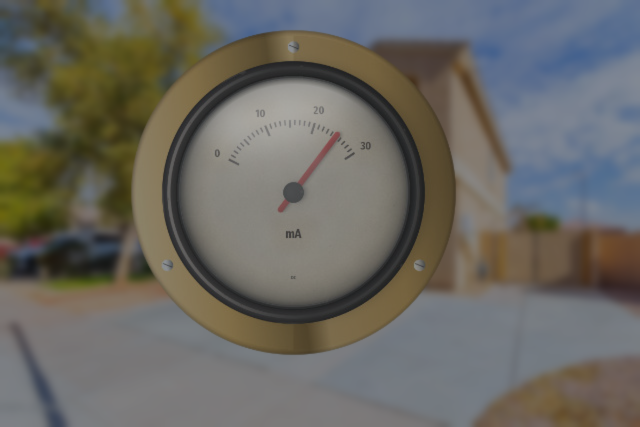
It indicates 25,mA
